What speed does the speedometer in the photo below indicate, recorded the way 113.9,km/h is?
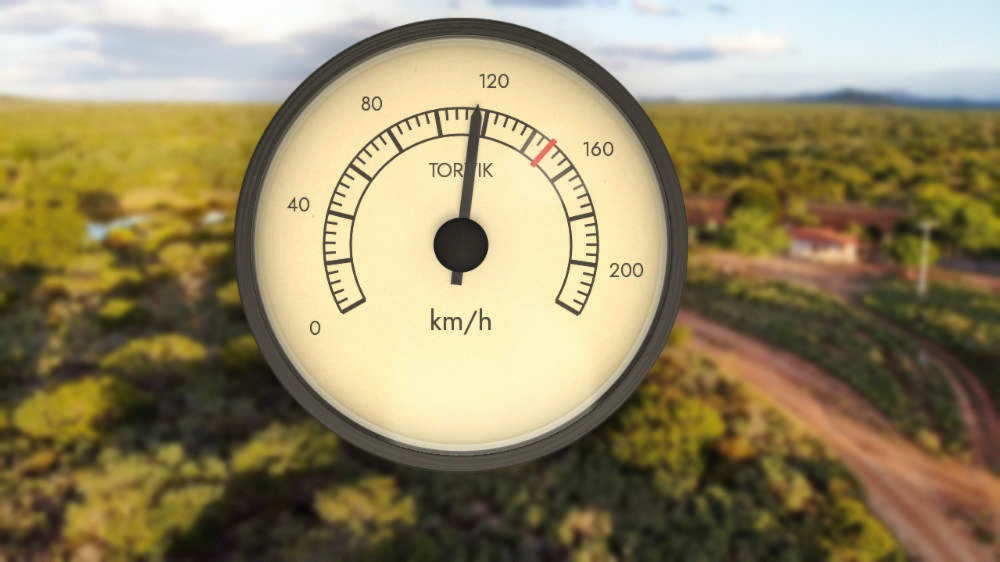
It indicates 116,km/h
